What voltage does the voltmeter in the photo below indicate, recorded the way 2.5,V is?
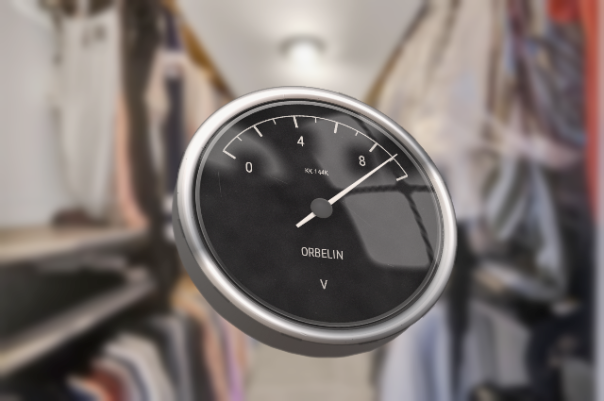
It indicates 9,V
